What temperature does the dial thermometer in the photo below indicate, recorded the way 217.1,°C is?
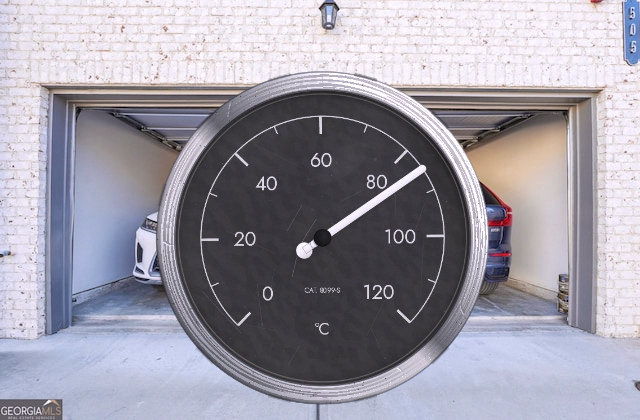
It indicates 85,°C
